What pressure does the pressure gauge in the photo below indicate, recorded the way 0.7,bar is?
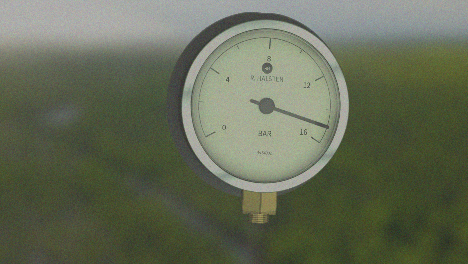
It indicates 15,bar
